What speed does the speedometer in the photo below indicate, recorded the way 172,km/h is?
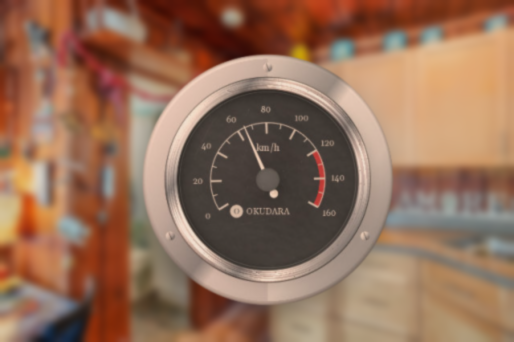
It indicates 65,km/h
